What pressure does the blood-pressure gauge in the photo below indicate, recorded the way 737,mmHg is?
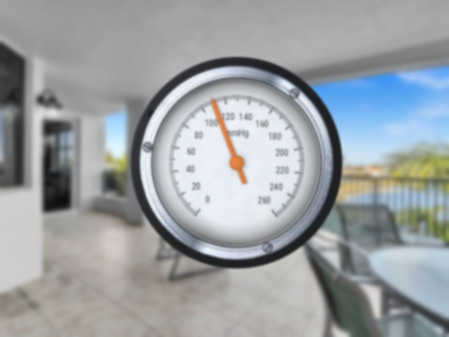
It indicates 110,mmHg
